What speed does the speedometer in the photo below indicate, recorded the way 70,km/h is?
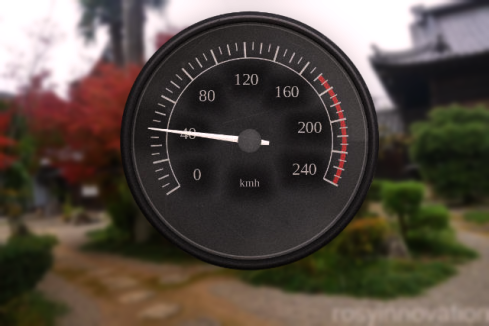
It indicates 40,km/h
